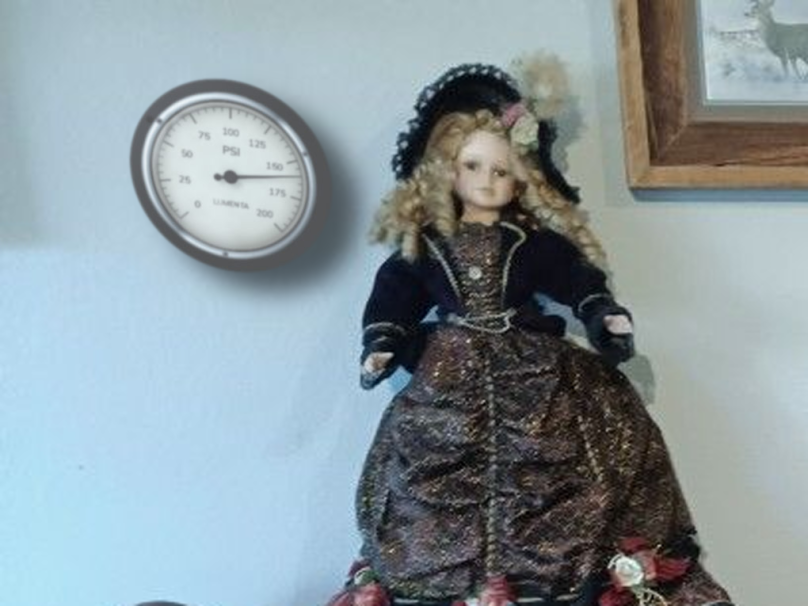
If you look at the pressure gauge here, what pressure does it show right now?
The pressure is 160 psi
